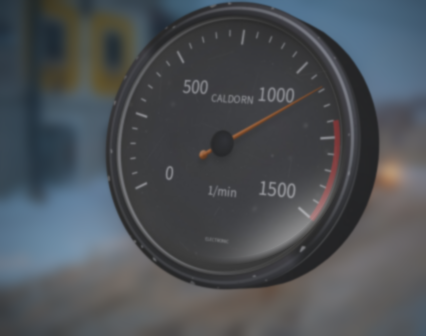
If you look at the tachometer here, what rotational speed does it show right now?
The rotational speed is 1100 rpm
